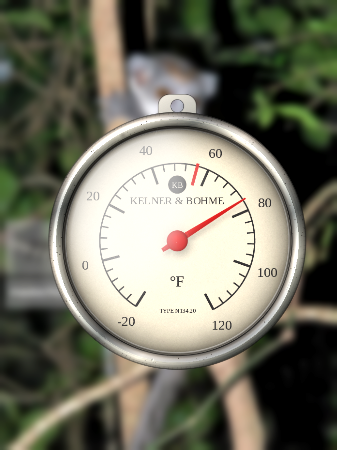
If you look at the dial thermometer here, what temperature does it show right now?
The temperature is 76 °F
